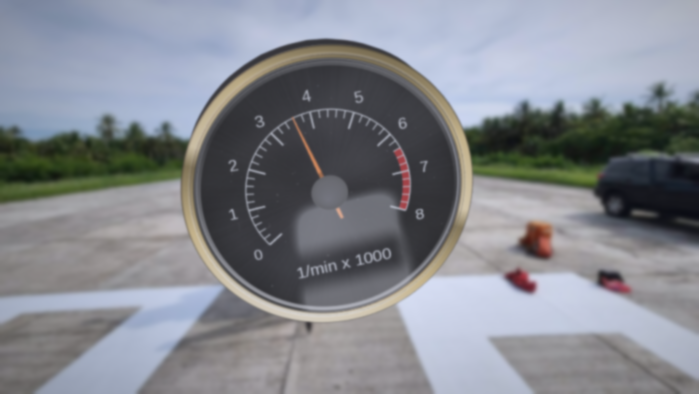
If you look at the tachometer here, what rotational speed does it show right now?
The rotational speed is 3600 rpm
